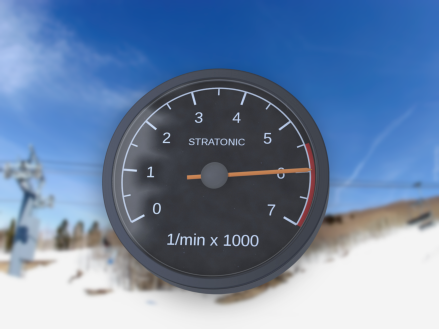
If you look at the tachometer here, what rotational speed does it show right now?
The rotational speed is 6000 rpm
